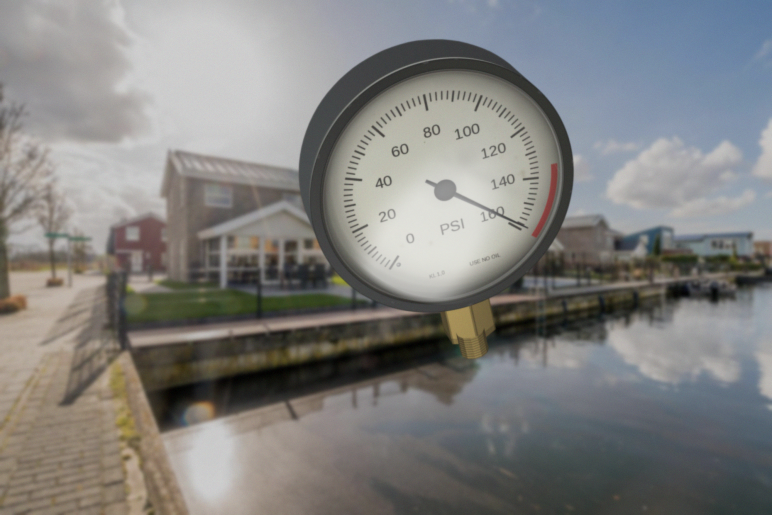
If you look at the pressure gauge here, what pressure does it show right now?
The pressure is 158 psi
